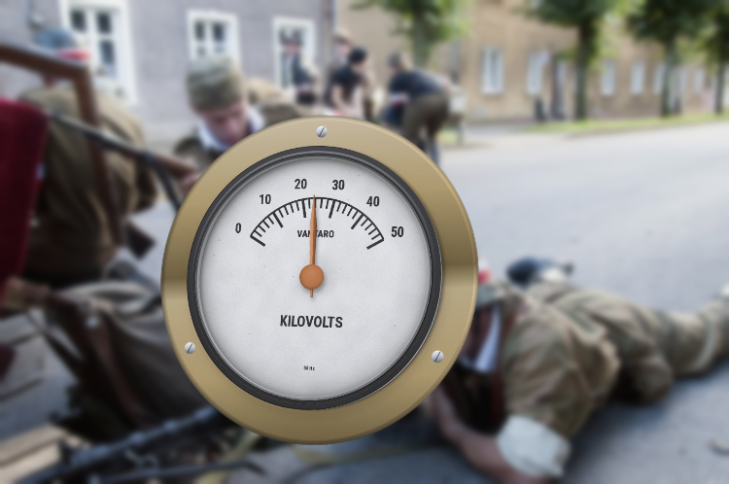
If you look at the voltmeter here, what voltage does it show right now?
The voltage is 24 kV
